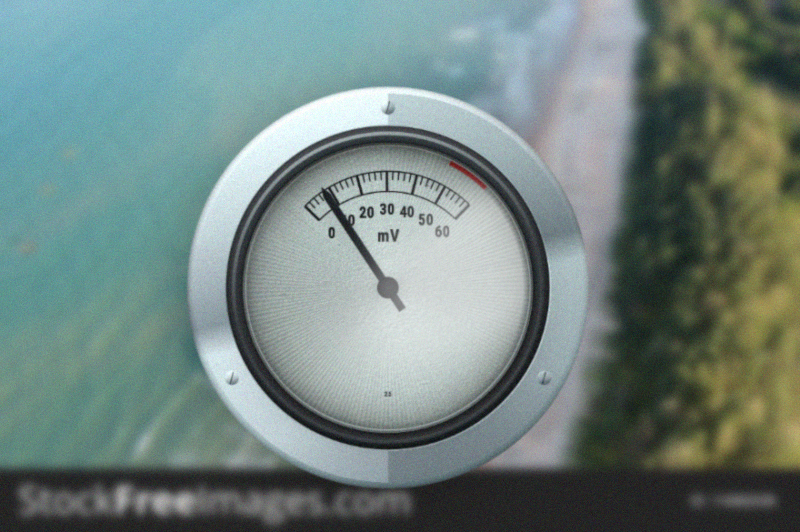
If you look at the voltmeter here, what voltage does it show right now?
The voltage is 8 mV
